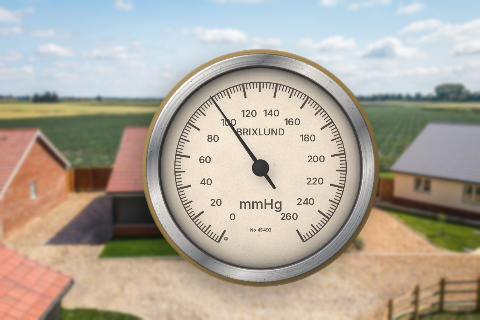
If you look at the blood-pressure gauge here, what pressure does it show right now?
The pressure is 100 mmHg
